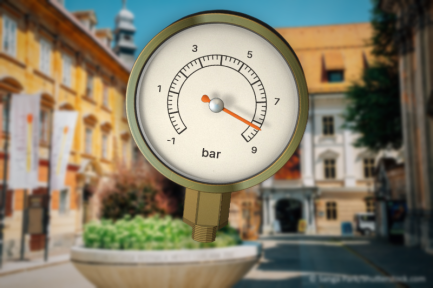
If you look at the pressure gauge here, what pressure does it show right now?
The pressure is 8.2 bar
